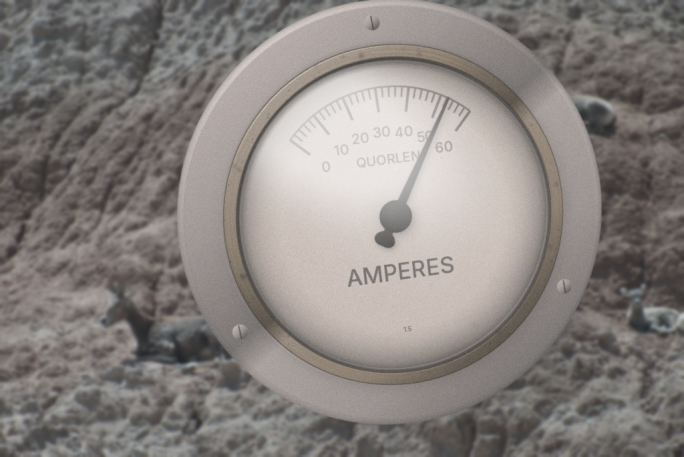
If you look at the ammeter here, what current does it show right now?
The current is 52 A
